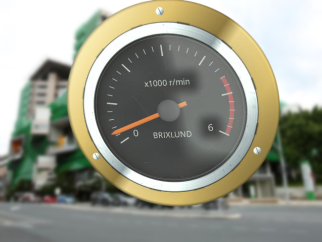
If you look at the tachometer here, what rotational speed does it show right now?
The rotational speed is 300 rpm
